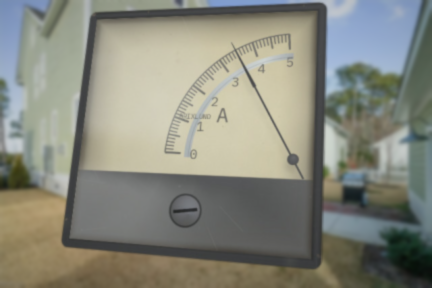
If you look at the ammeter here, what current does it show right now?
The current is 3.5 A
